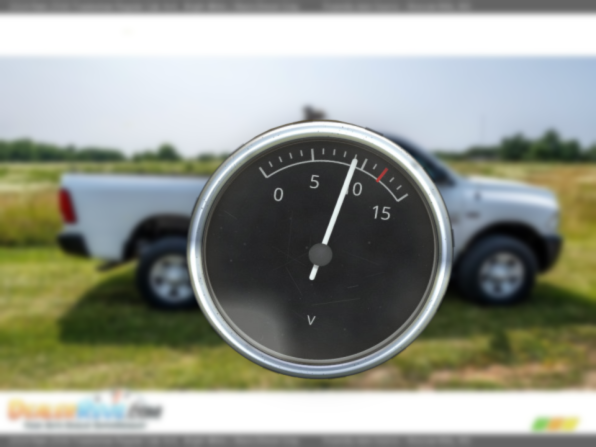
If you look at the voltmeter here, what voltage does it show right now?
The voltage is 9 V
